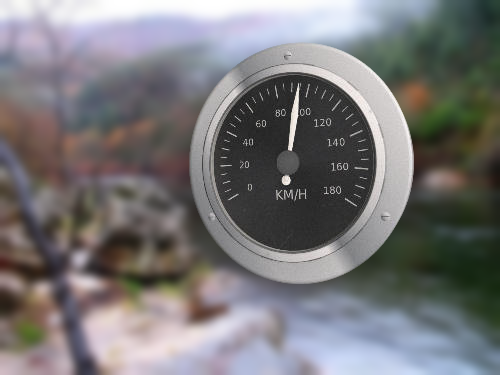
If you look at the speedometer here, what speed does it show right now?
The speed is 95 km/h
